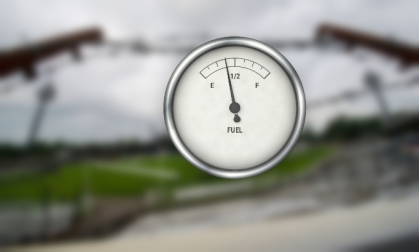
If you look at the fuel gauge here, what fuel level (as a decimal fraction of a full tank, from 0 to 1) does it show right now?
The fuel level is 0.375
